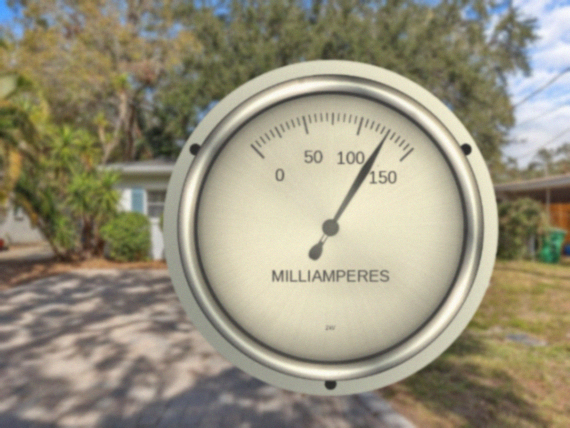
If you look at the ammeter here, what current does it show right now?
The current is 125 mA
